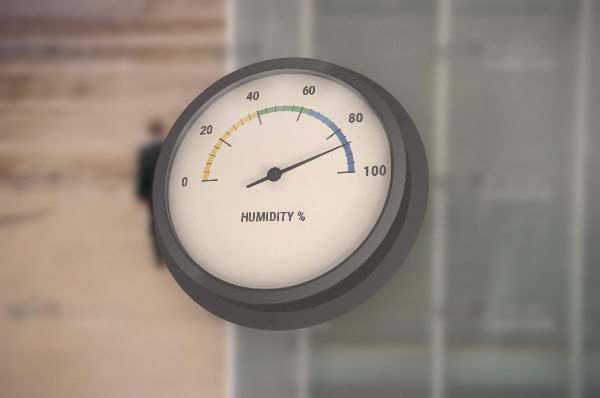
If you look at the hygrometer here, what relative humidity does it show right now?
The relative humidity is 88 %
